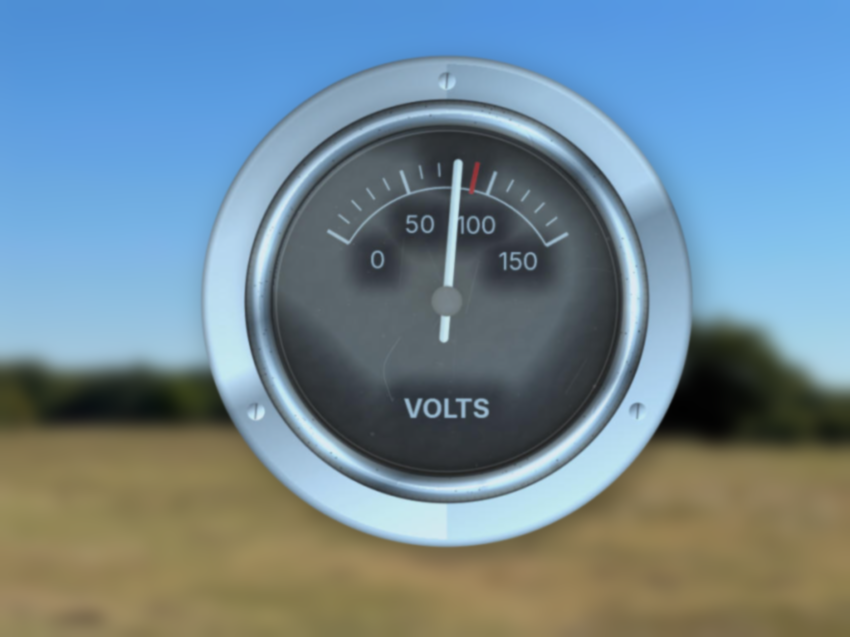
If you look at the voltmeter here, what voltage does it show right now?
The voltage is 80 V
